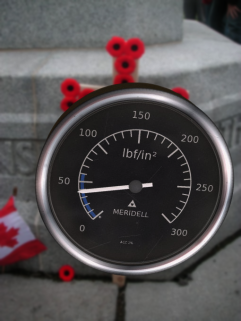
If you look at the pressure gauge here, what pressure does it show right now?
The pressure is 40 psi
